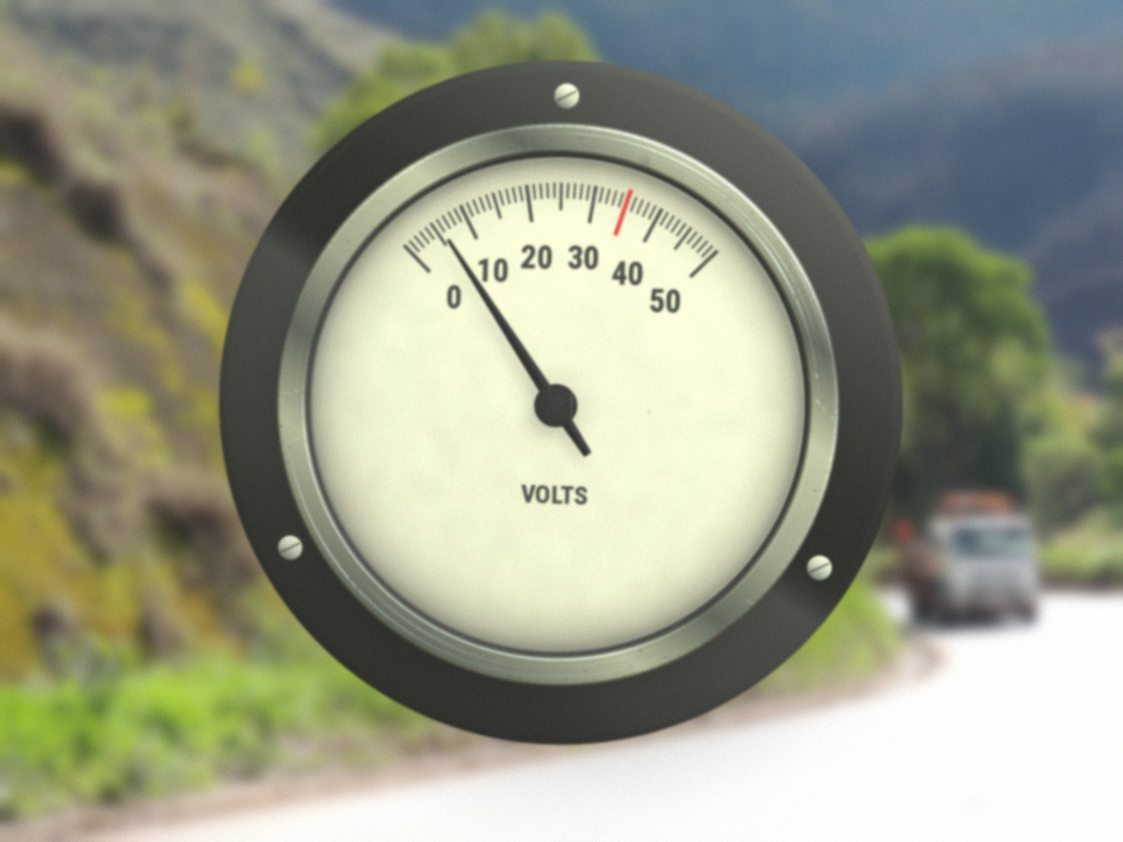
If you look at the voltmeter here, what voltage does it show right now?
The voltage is 6 V
